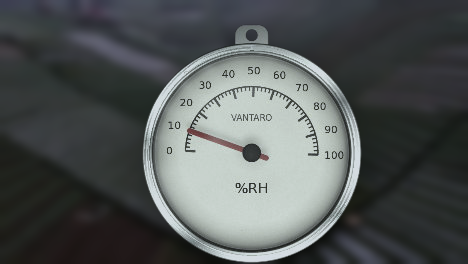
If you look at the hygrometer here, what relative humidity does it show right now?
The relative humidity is 10 %
